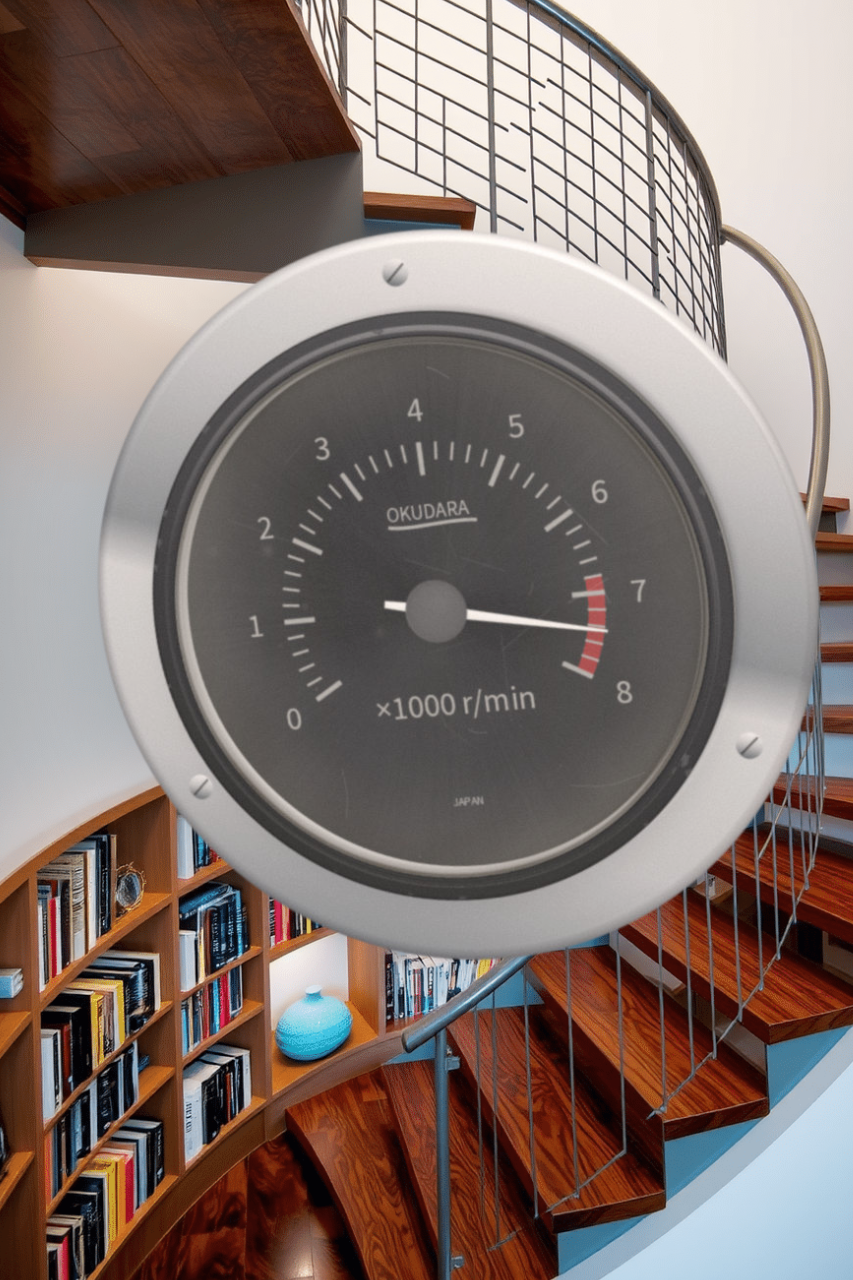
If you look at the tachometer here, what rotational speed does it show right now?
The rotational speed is 7400 rpm
